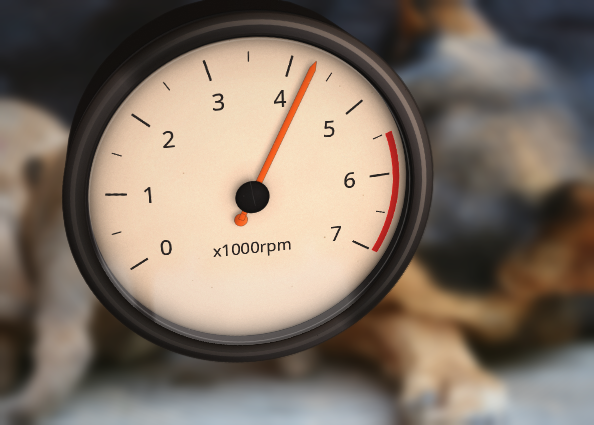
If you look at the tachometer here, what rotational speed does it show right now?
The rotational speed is 4250 rpm
